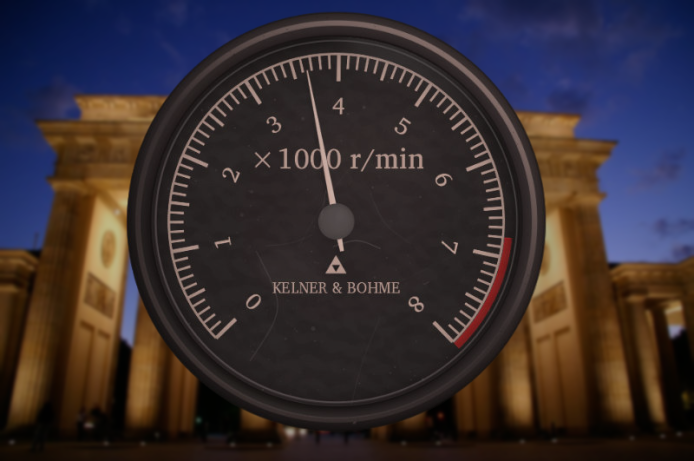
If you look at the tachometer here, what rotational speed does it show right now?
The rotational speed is 3650 rpm
